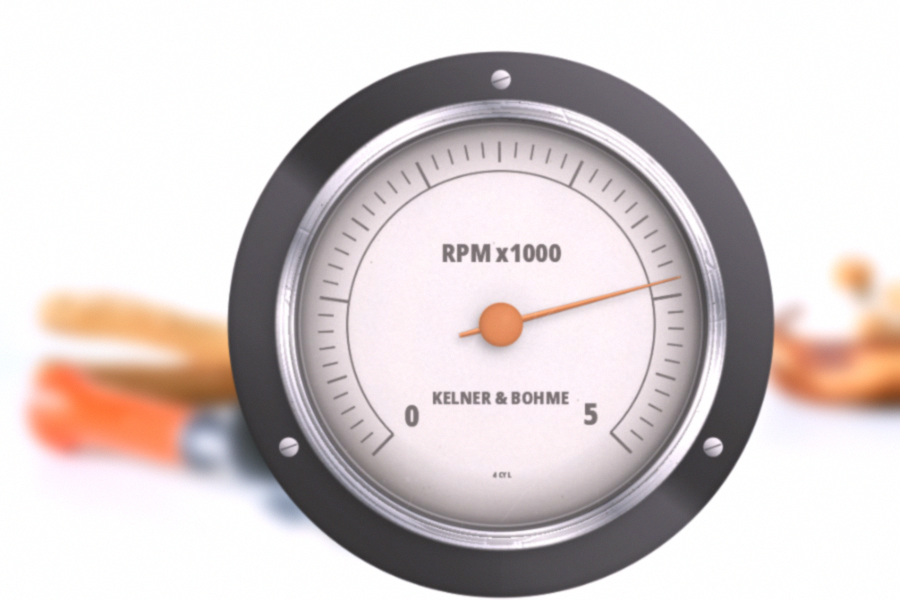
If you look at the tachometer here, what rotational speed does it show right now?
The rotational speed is 3900 rpm
